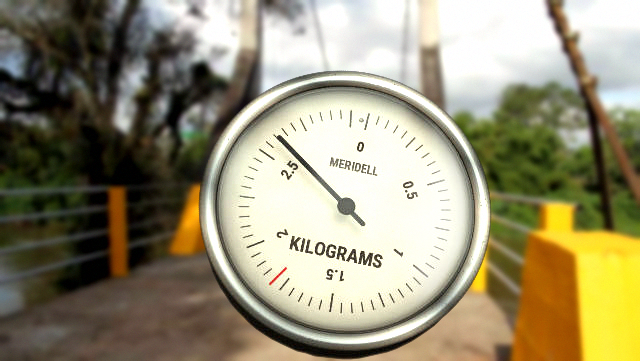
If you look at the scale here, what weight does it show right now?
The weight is 2.6 kg
